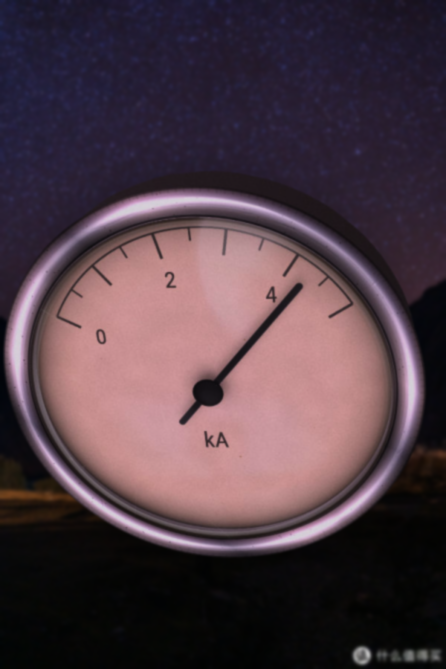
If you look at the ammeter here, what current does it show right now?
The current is 4.25 kA
